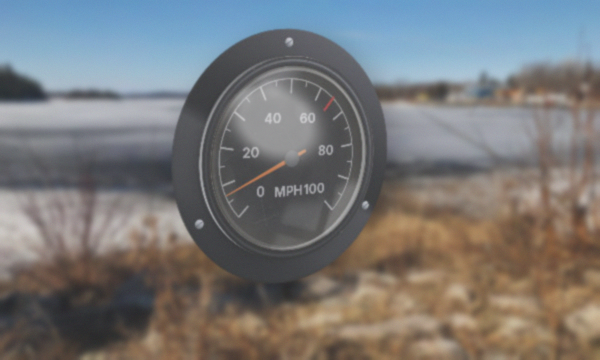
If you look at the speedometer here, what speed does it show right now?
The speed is 7.5 mph
